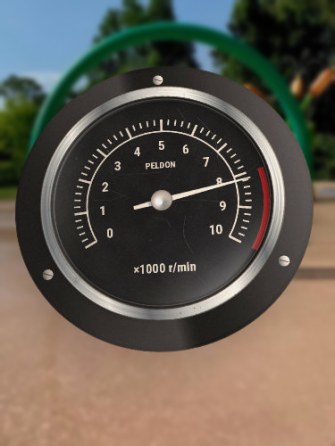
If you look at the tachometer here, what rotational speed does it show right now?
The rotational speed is 8200 rpm
